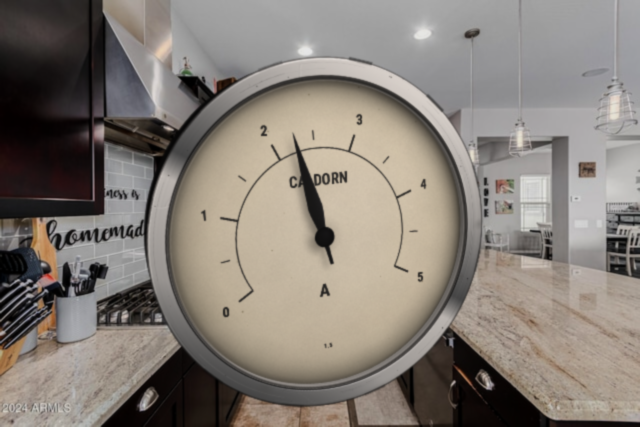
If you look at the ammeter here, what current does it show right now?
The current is 2.25 A
